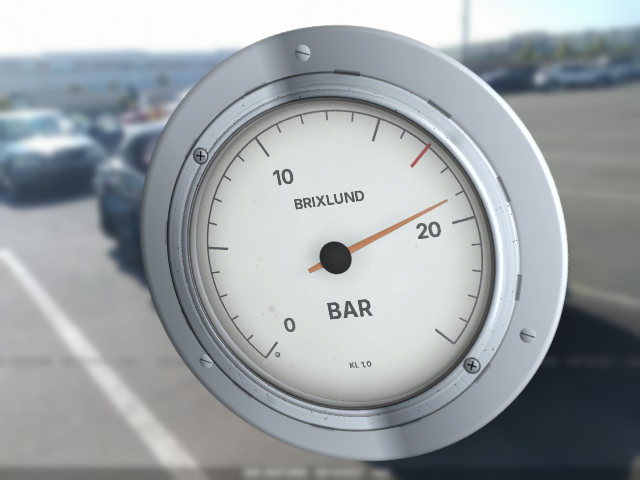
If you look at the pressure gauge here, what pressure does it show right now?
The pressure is 19 bar
